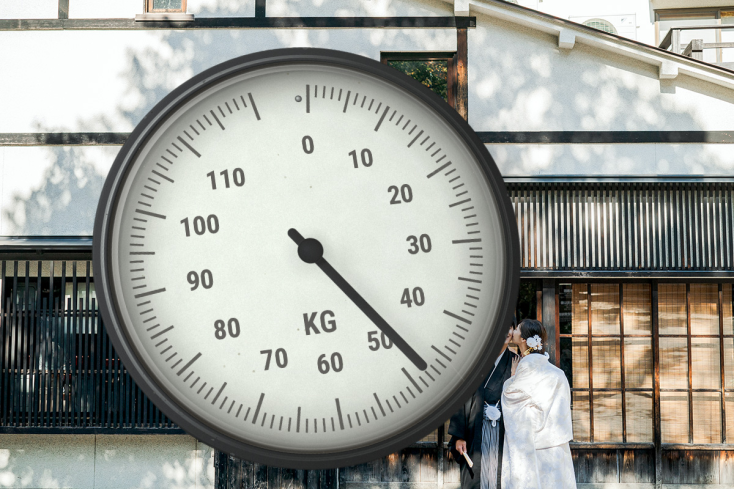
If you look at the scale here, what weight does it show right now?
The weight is 48 kg
